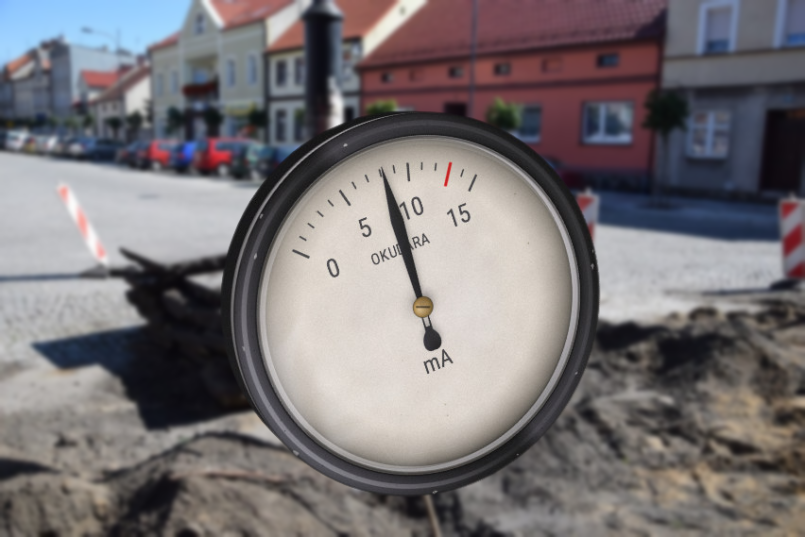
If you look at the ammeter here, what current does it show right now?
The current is 8 mA
